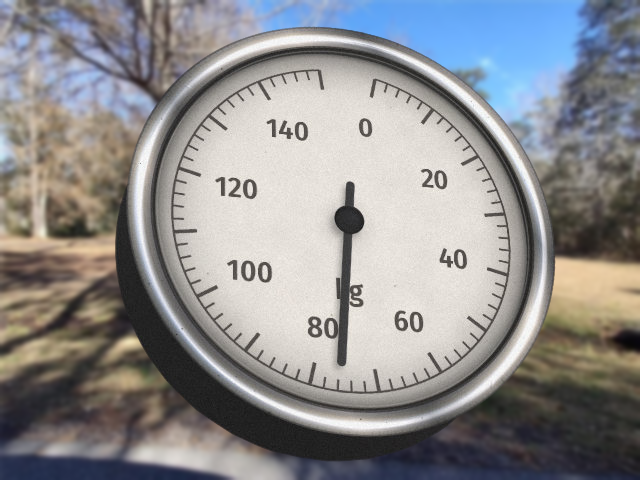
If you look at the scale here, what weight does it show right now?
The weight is 76 kg
